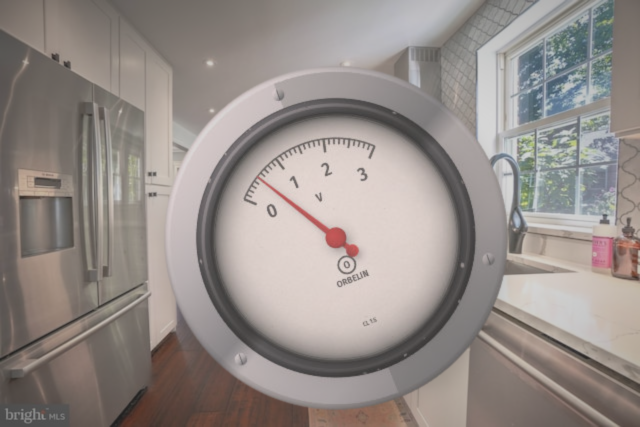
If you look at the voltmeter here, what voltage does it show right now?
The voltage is 0.5 V
